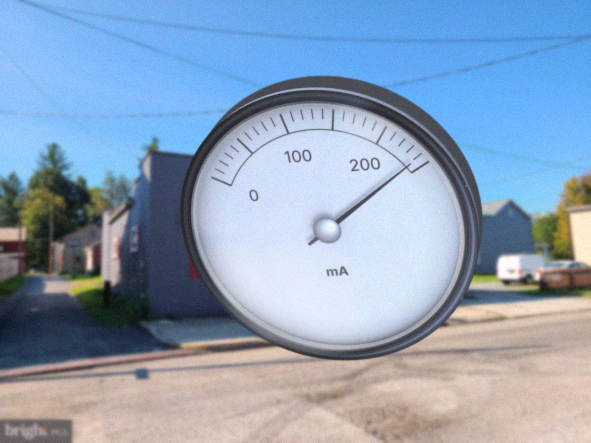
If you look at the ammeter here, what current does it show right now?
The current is 240 mA
